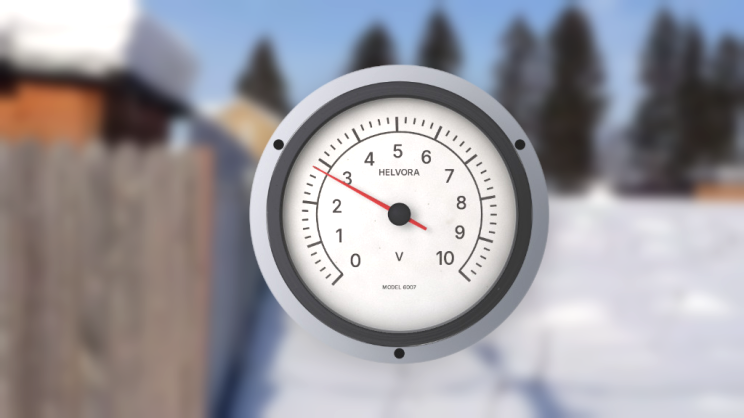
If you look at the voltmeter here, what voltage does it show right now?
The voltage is 2.8 V
